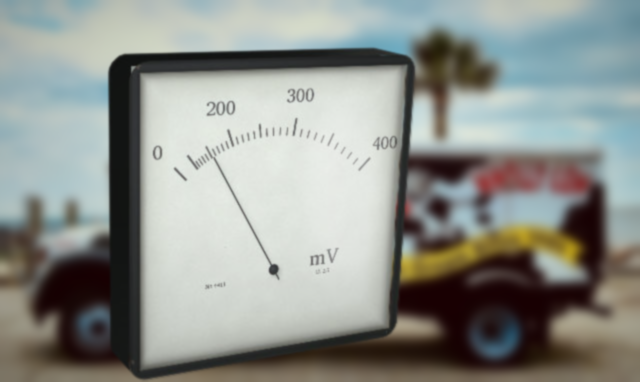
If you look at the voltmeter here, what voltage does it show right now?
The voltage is 150 mV
